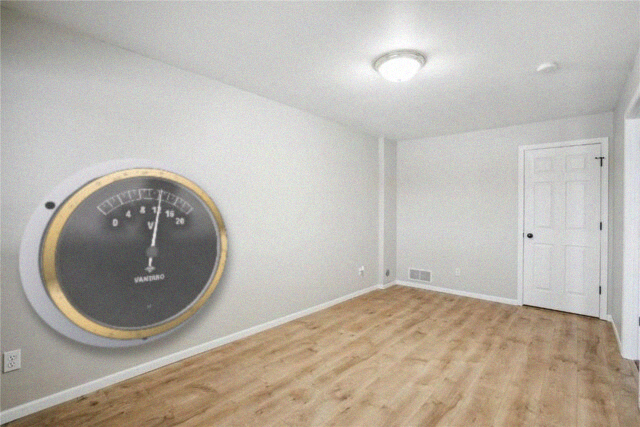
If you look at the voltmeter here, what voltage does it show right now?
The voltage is 12 V
